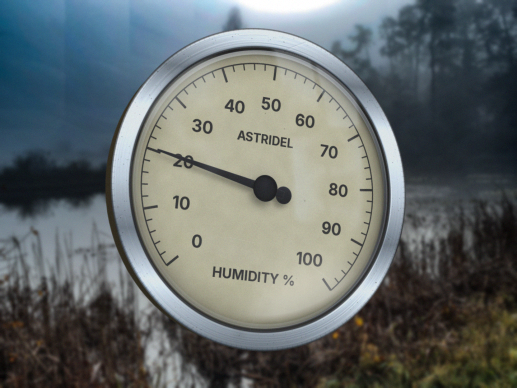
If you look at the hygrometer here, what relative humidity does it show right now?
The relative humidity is 20 %
